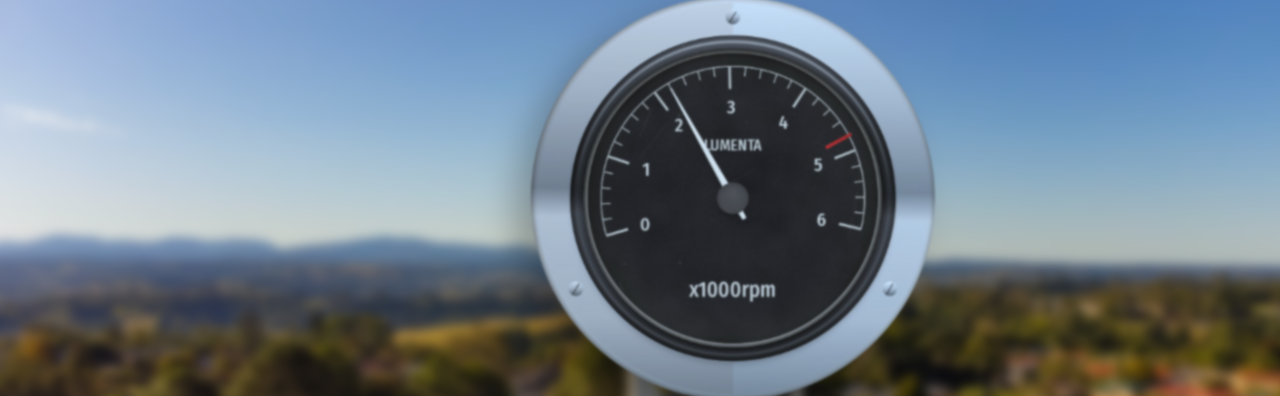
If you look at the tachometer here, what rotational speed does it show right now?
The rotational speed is 2200 rpm
